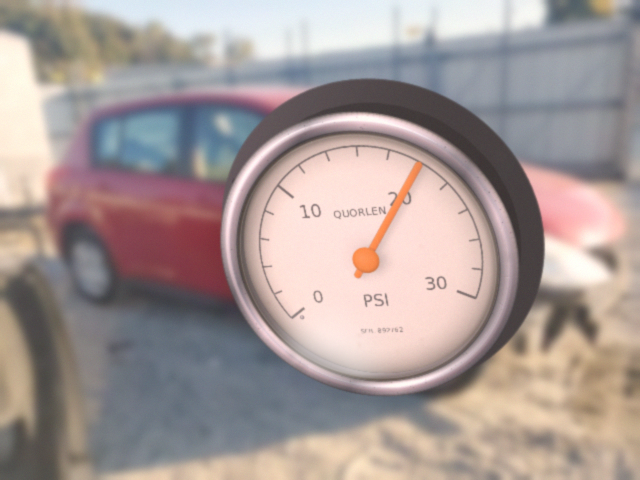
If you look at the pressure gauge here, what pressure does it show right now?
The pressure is 20 psi
